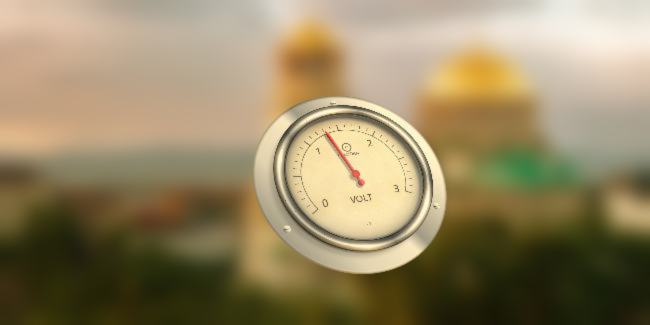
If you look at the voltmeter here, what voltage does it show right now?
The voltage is 1.3 V
